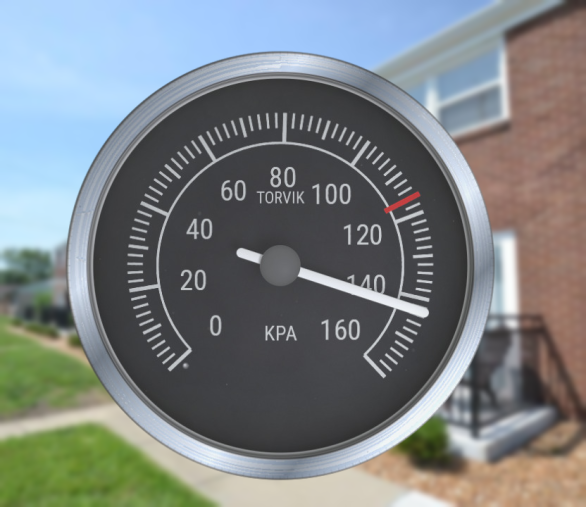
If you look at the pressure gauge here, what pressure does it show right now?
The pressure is 143 kPa
